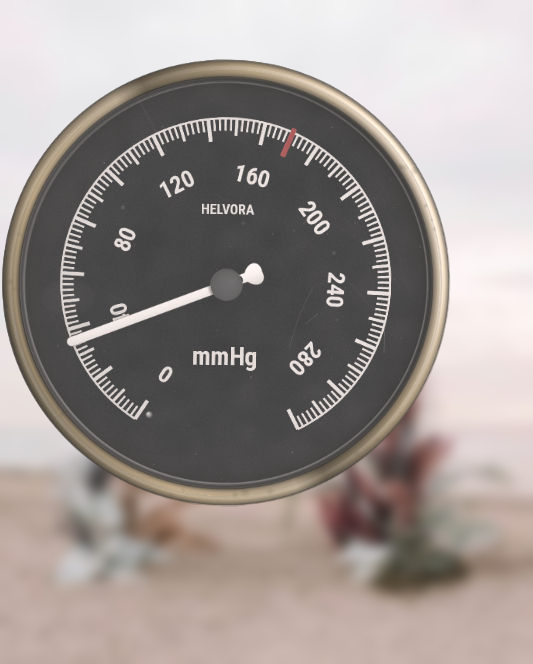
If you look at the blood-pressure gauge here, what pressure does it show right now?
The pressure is 36 mmHg
